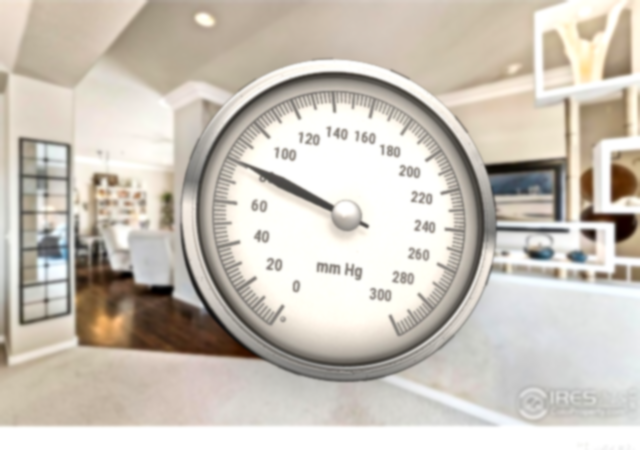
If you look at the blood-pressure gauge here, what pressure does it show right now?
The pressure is 80 mmHg
